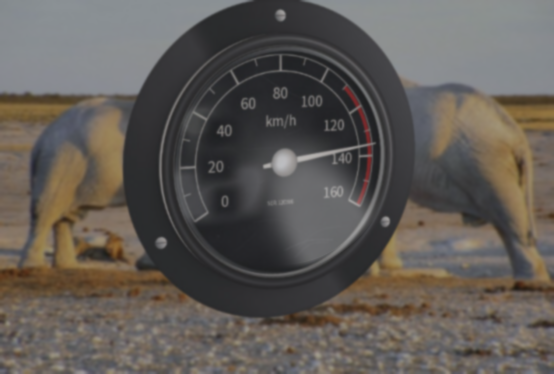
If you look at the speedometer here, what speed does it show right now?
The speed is 135 km/h
